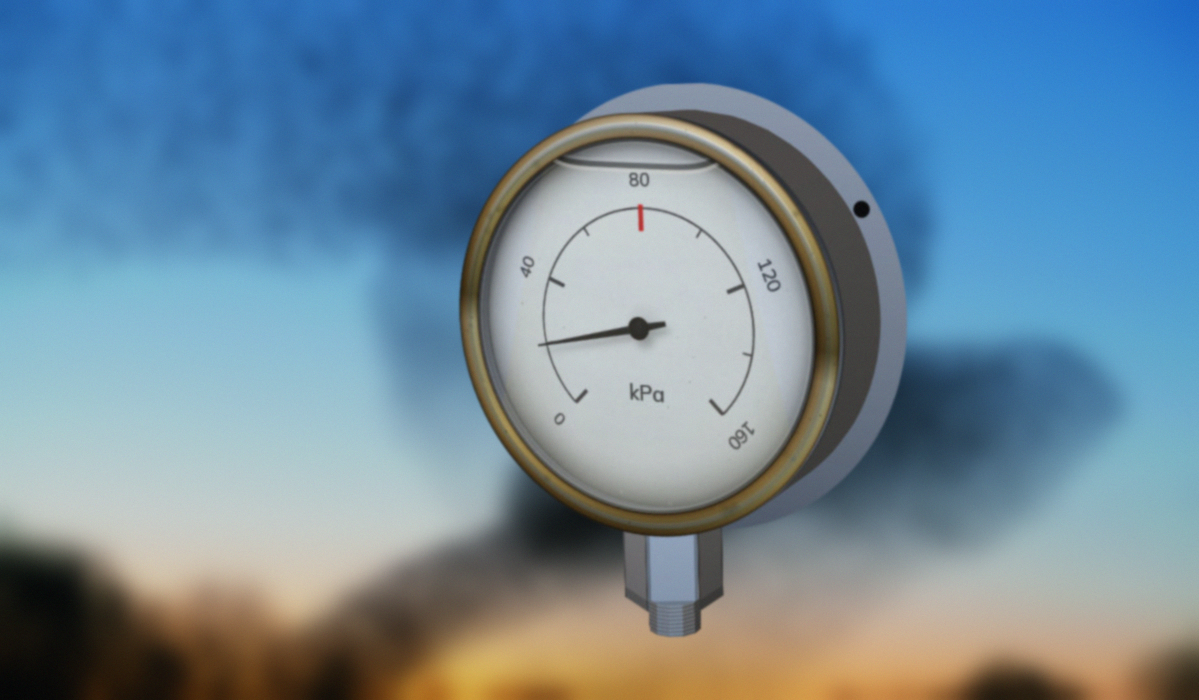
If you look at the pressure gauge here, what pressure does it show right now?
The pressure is 20 kPa
